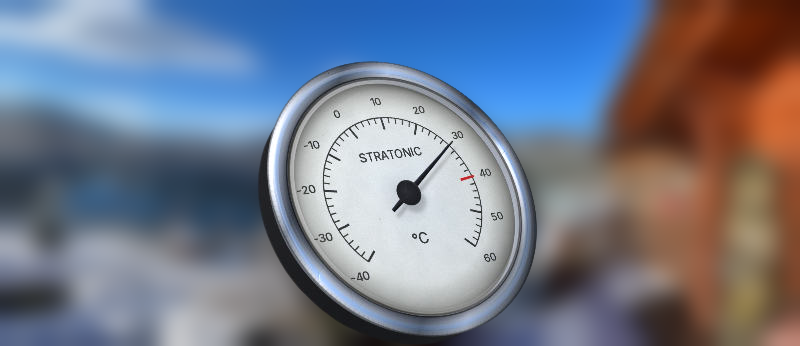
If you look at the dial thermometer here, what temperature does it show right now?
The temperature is 30 °C
